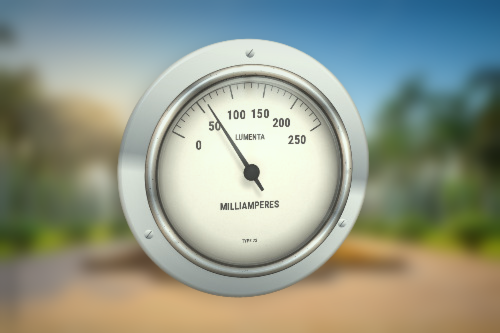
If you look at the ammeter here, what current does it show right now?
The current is 60 mA
